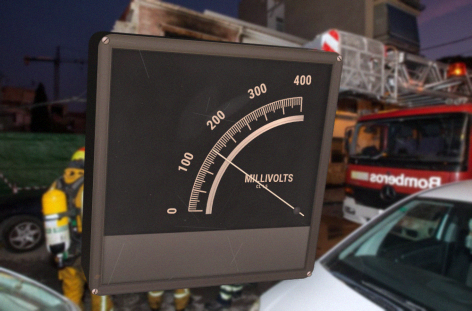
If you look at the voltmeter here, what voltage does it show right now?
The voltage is 150 mV
